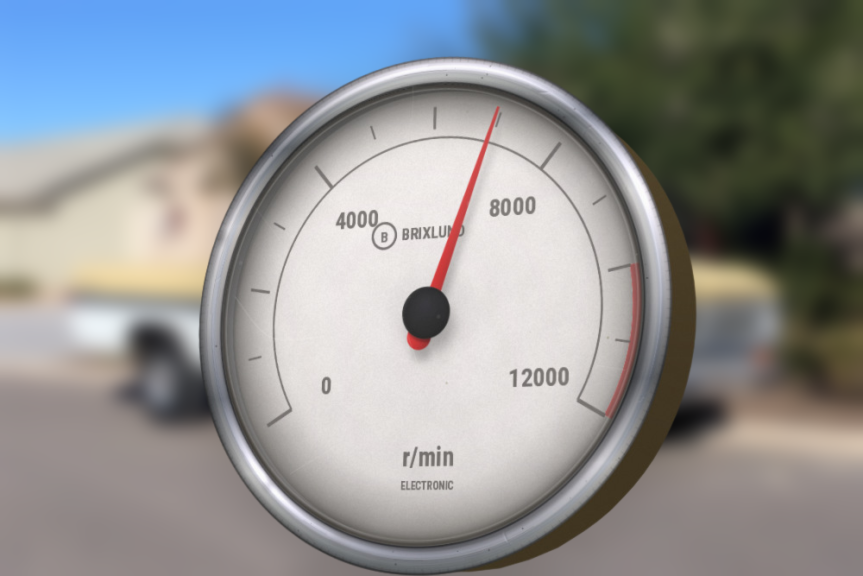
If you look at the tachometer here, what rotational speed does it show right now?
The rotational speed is 7000 rpm
